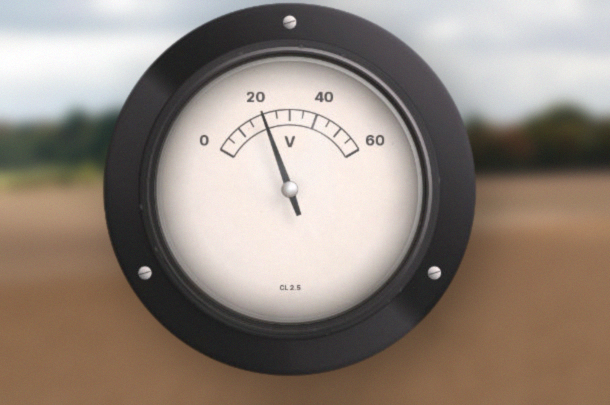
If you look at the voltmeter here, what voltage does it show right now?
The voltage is 20 V
